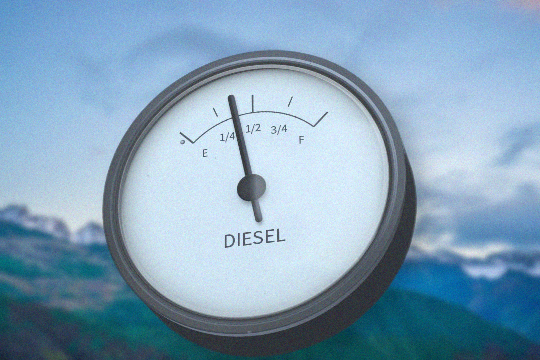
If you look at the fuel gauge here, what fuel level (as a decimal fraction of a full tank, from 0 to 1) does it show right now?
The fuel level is 0.375
